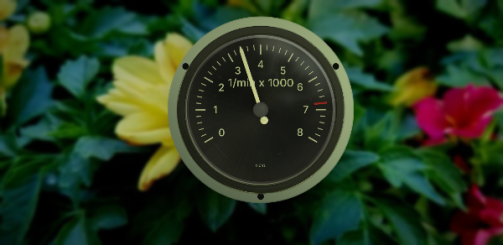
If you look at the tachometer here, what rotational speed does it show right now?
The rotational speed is 3400 rpm
